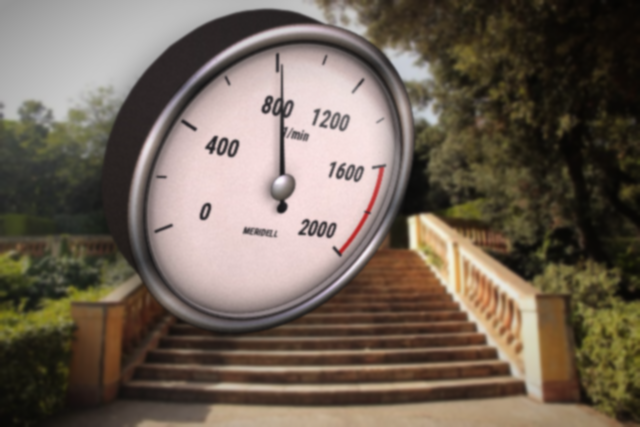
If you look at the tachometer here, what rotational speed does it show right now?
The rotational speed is 800 rpm
